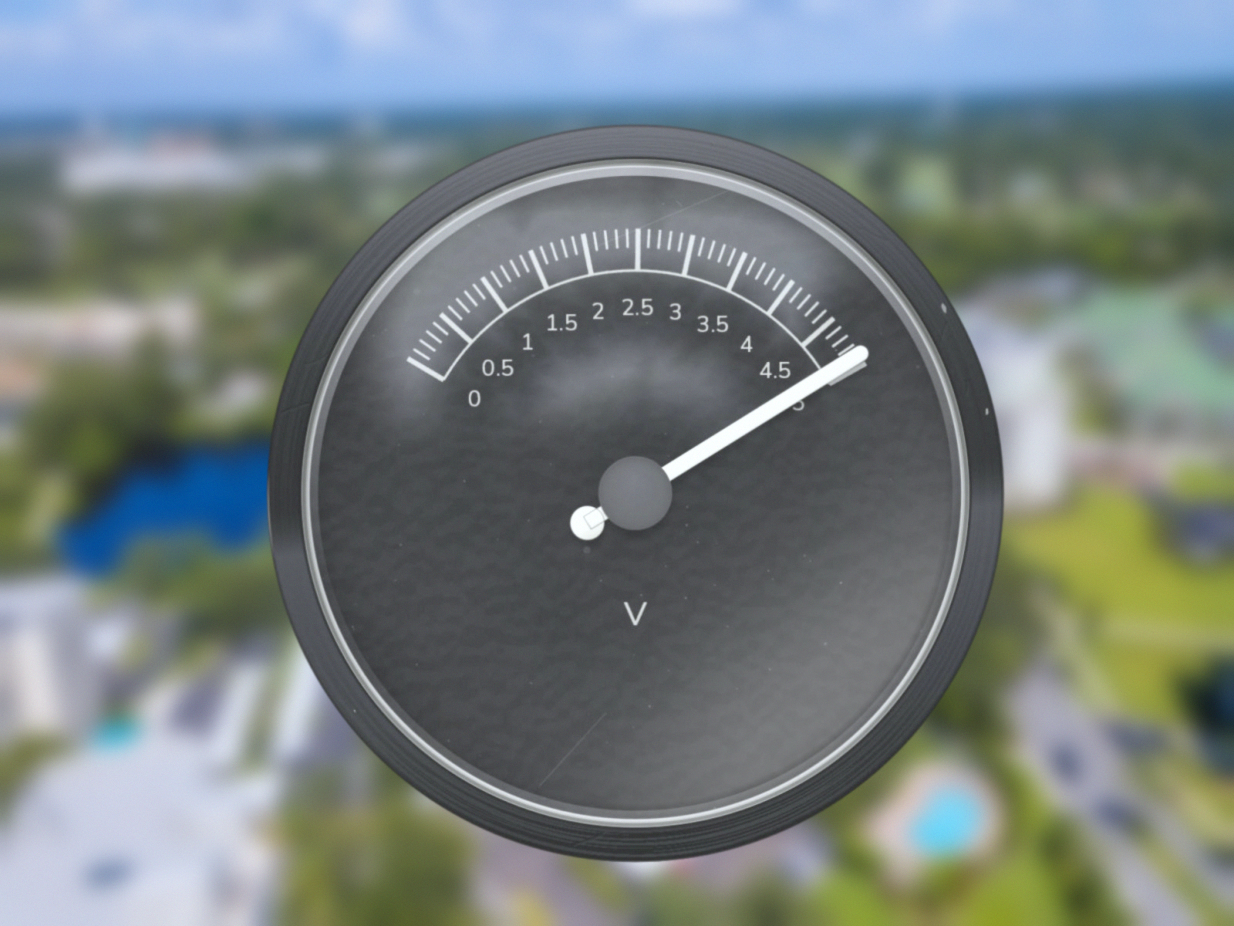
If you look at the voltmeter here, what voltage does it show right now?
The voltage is 4.9 V
